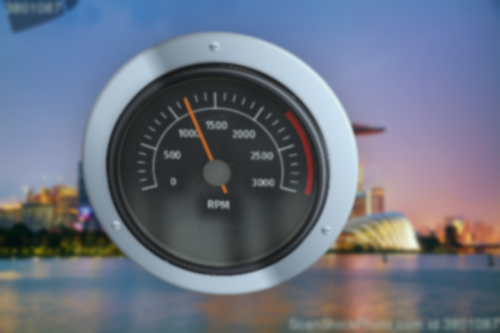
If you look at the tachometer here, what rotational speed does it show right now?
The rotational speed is 1200 rpm
